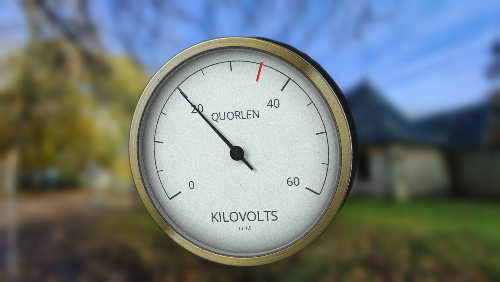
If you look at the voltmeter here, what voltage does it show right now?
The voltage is 20 kV
